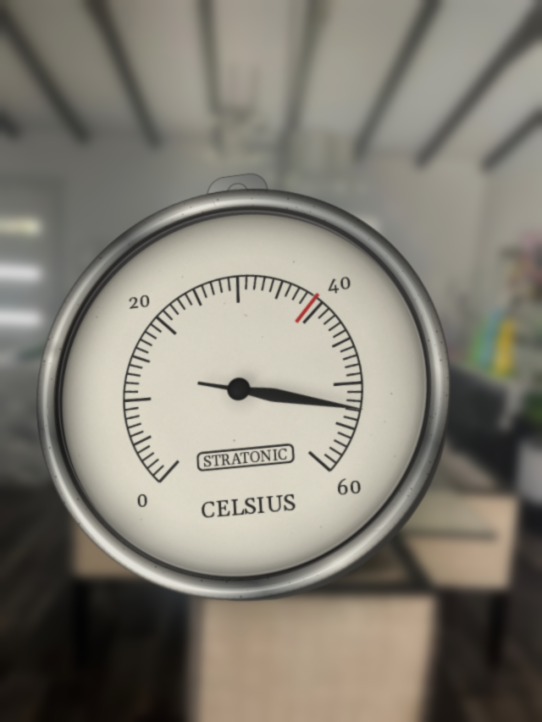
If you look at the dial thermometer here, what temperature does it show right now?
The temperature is 53 °C
